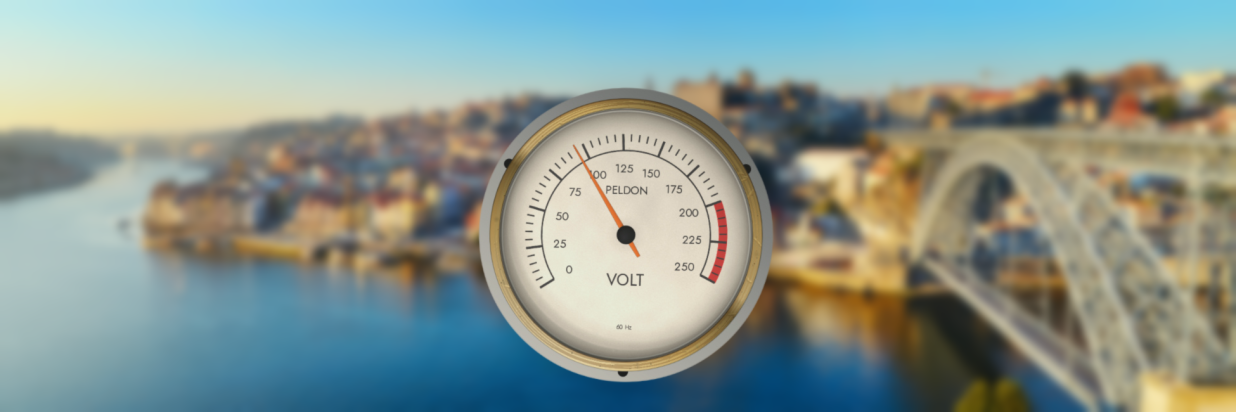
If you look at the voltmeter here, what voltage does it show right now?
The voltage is 95 V
